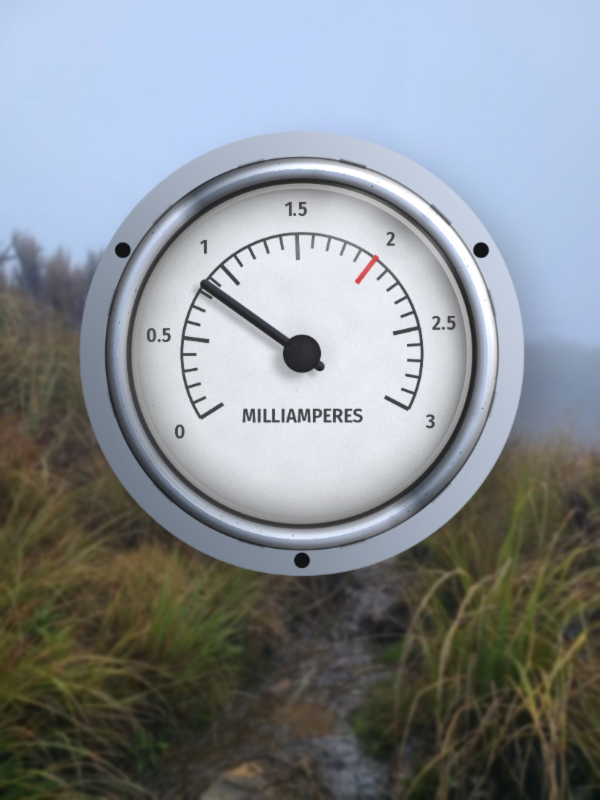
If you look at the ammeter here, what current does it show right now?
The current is 0.85 mA
